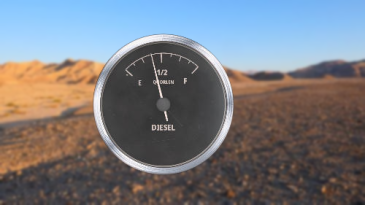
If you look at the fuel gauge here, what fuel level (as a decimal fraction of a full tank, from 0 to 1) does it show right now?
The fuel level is 0.375
